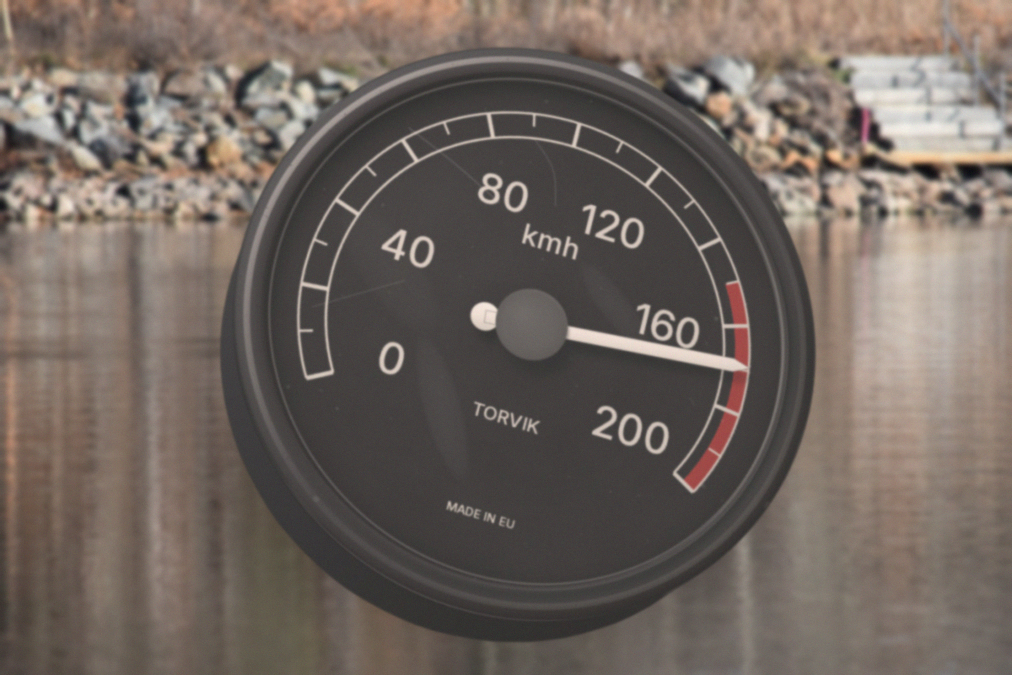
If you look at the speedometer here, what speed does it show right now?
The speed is 170 km/h
